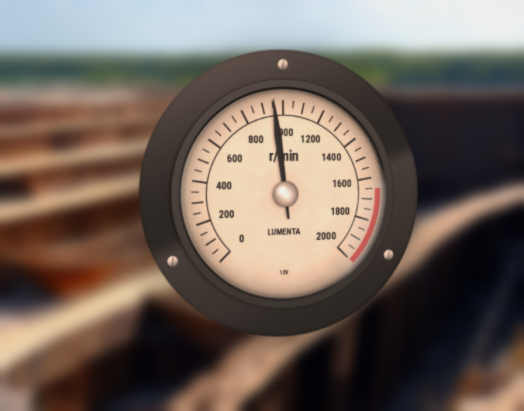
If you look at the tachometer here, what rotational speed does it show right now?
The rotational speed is 950 rpm
